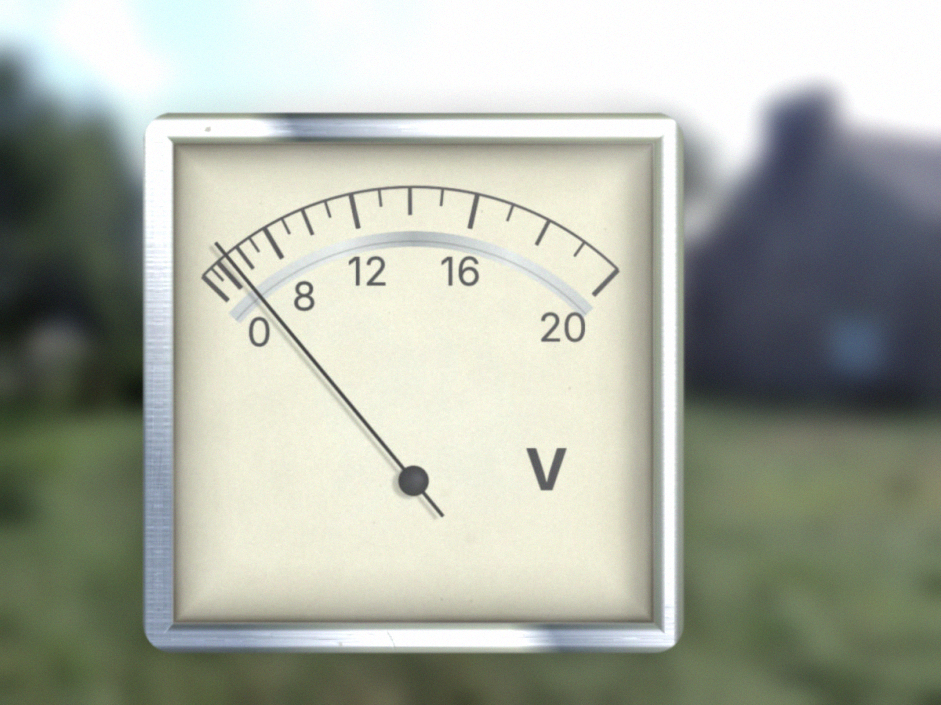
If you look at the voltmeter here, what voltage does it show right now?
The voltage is 5 V
